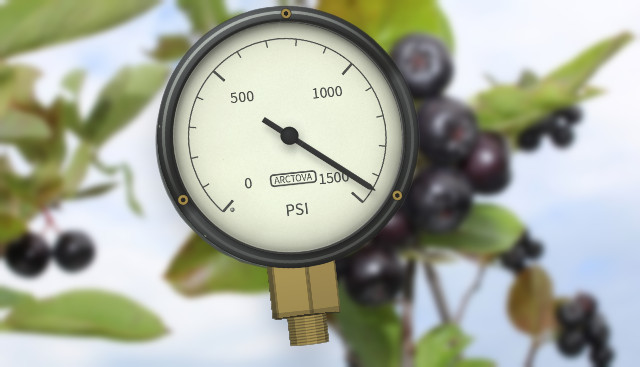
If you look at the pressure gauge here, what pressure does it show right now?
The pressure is 1450 psi
